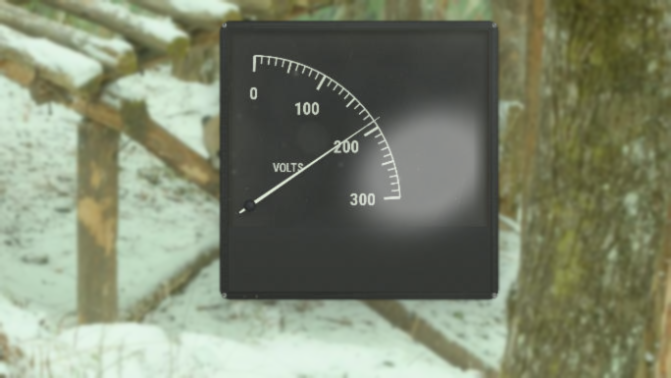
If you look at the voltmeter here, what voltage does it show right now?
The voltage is 190 V
